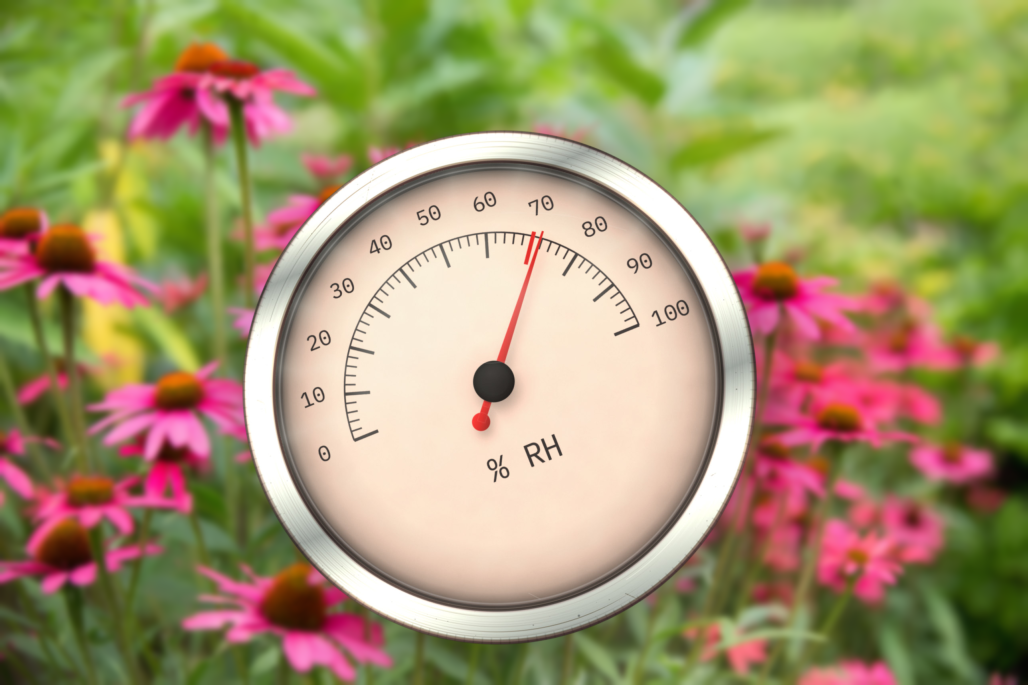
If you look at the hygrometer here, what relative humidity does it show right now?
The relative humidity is 72 %
